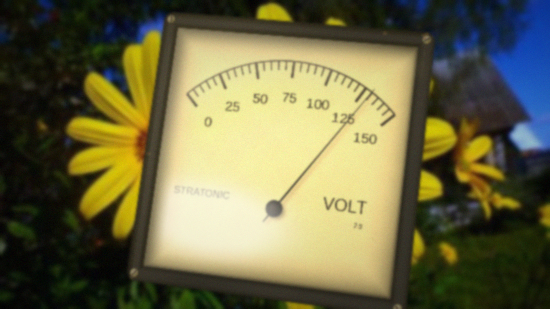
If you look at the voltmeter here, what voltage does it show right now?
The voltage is 130 V
